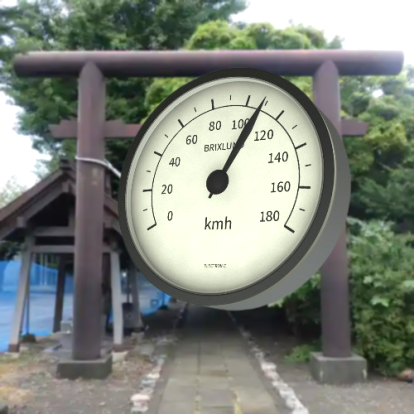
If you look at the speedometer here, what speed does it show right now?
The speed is 110 km/h
